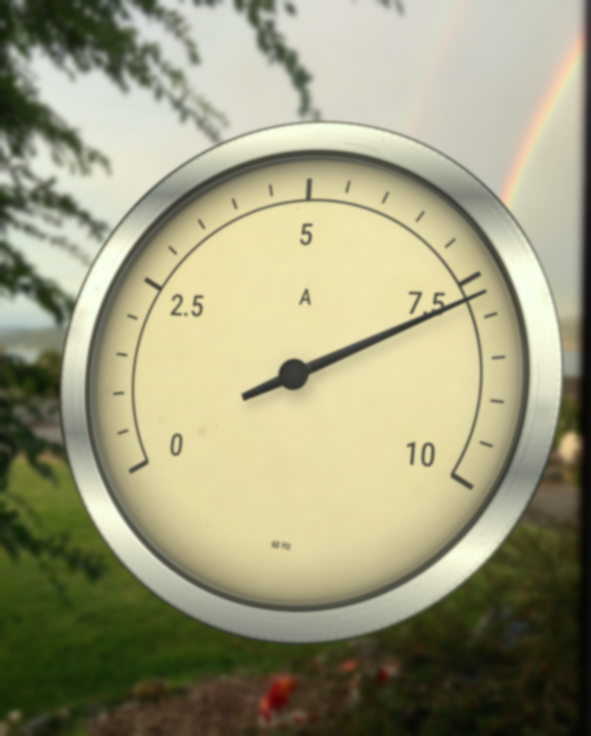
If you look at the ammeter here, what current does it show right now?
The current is 7.75 A
